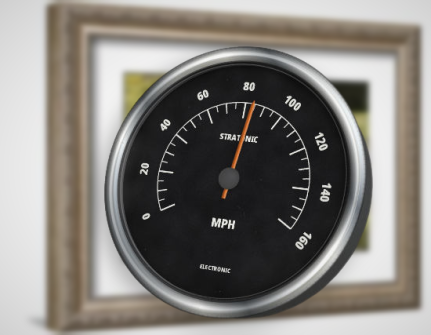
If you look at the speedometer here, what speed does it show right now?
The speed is 85 mph
